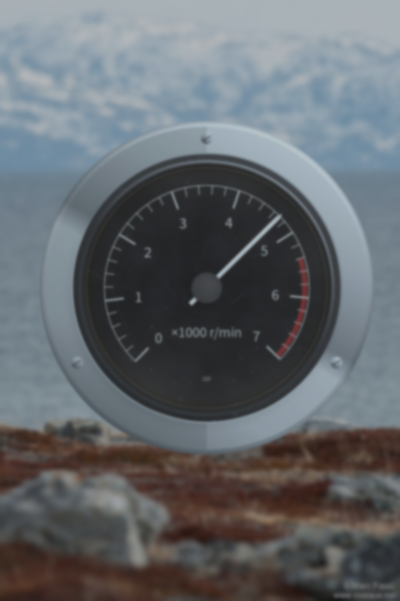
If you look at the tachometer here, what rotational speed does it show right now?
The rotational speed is 4700 rpm
